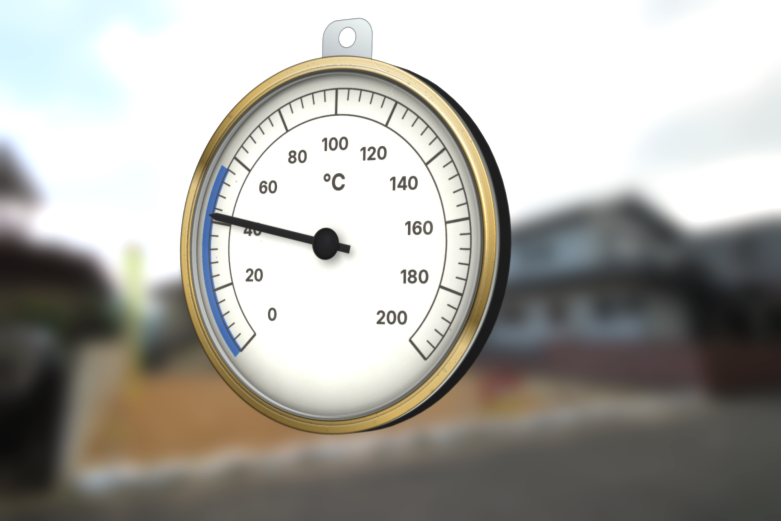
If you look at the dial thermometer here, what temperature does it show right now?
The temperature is 42 °C
